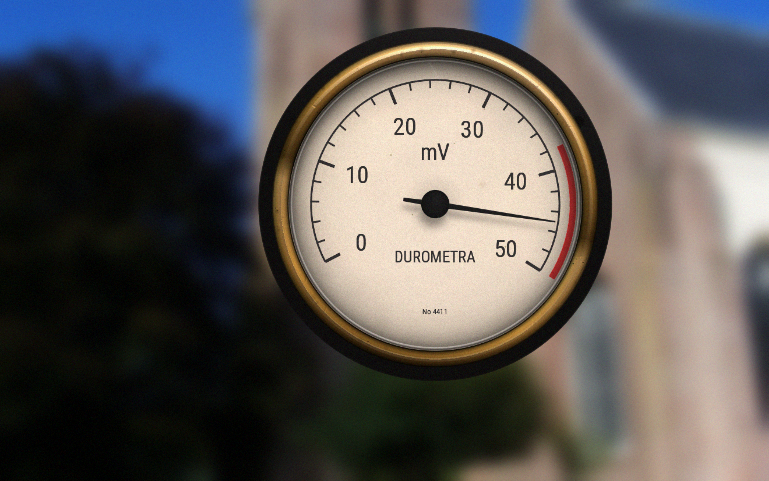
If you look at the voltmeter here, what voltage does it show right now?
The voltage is 45 mV
